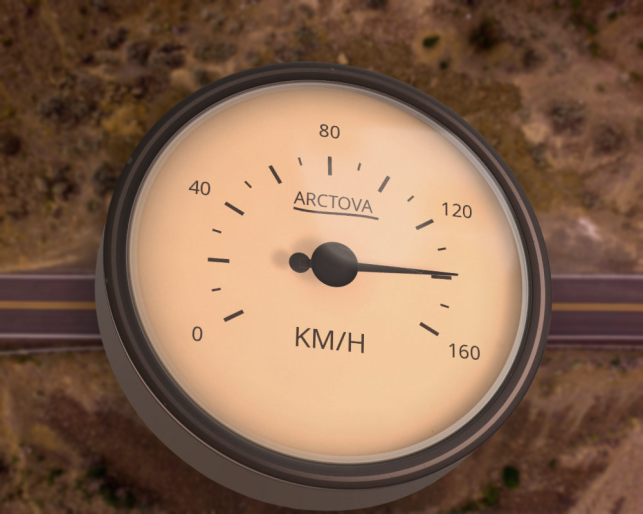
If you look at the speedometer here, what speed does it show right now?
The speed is 140 km/h
